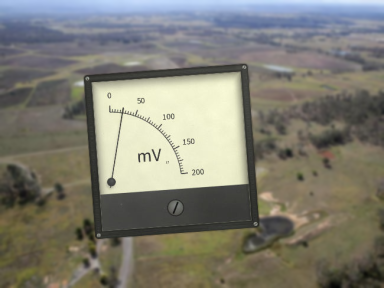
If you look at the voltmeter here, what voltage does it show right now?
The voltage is 25 mV
